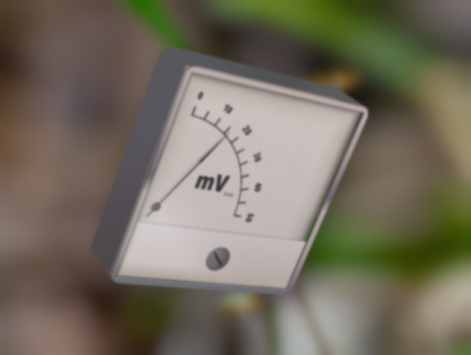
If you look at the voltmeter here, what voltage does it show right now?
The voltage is 15 mV
